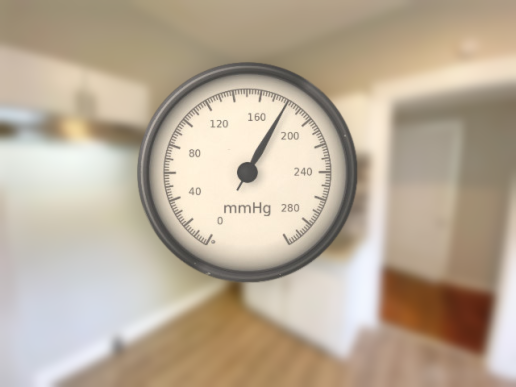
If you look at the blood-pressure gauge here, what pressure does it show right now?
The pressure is 180 mmHg
